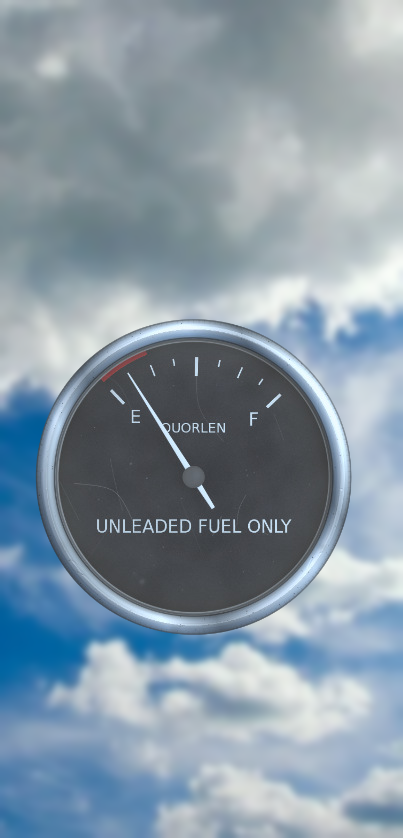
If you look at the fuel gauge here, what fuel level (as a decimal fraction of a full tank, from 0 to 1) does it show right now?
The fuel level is 0.125
